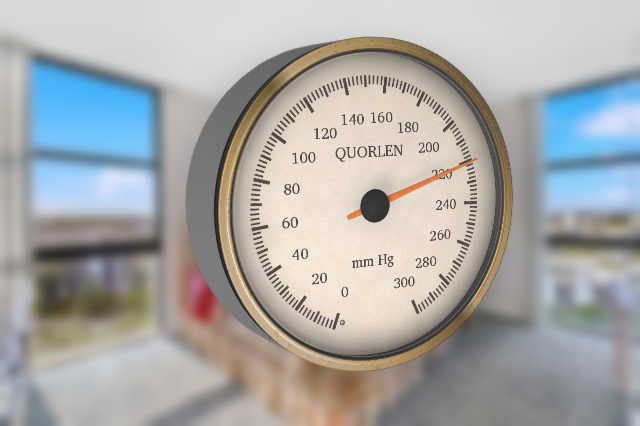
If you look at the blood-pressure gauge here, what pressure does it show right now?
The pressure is 220 mmHg
